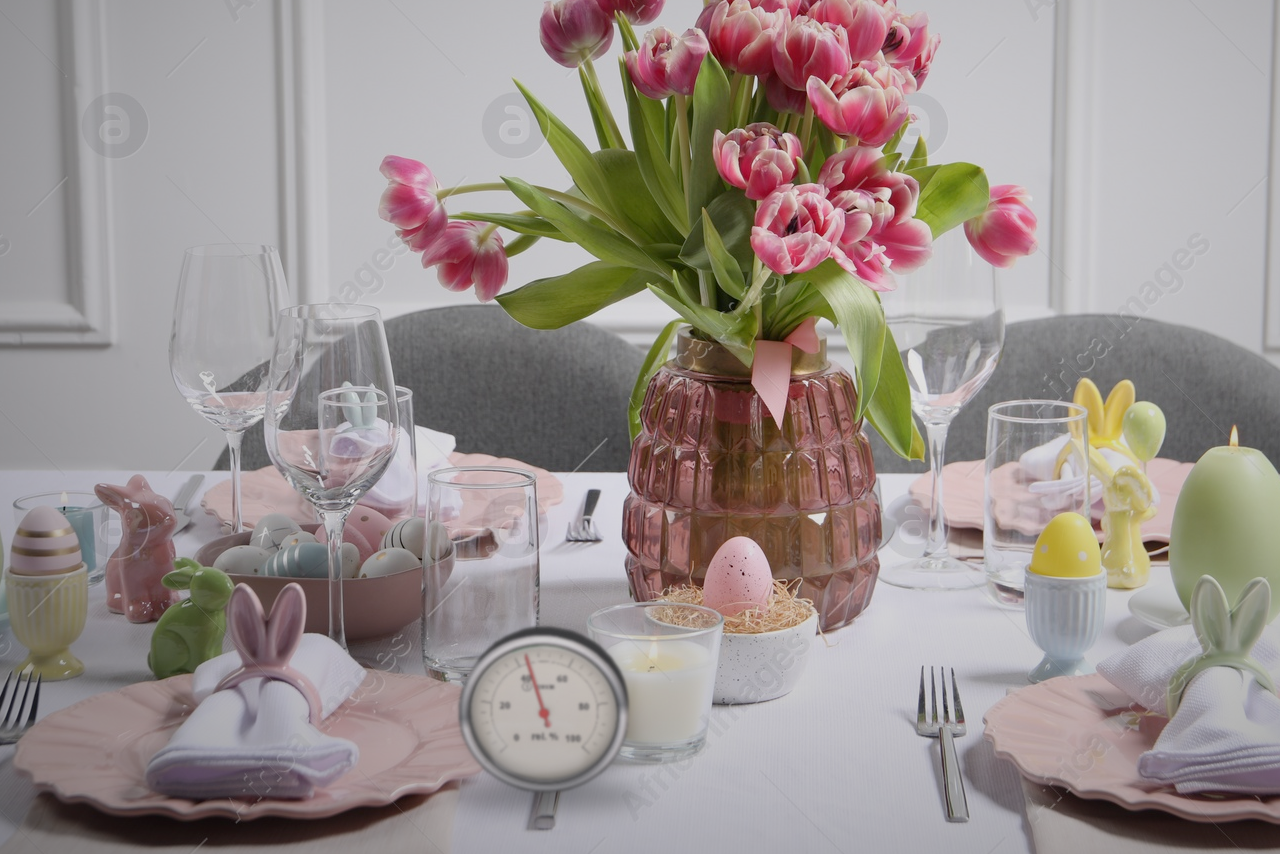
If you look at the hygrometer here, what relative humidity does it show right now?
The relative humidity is 44 %
